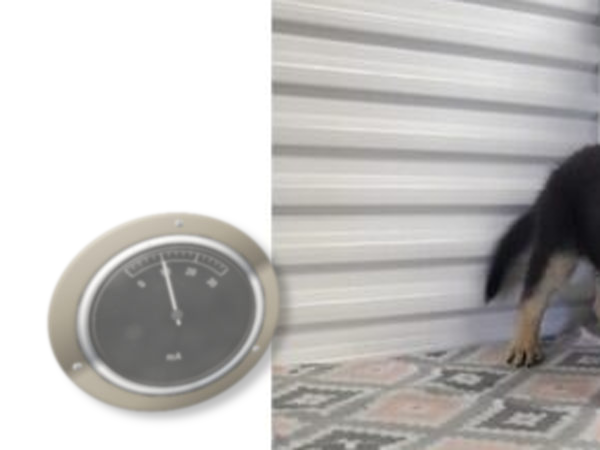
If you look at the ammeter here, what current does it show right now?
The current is 10 mA
